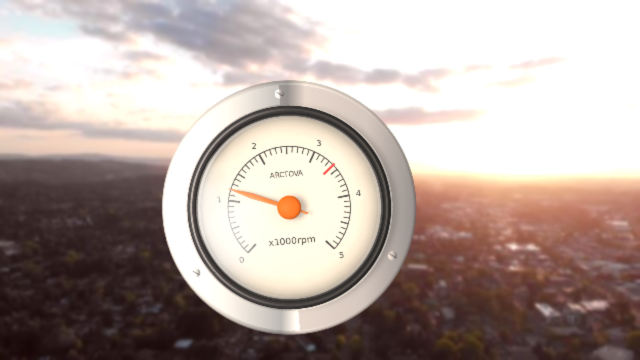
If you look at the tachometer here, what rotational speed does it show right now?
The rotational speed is 1200 rpm
